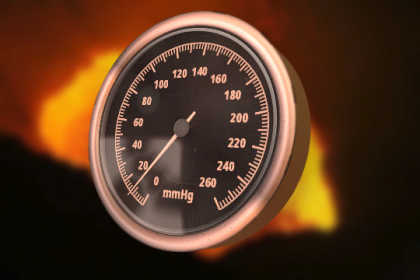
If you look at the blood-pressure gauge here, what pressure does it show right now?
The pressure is 10 mmHg
